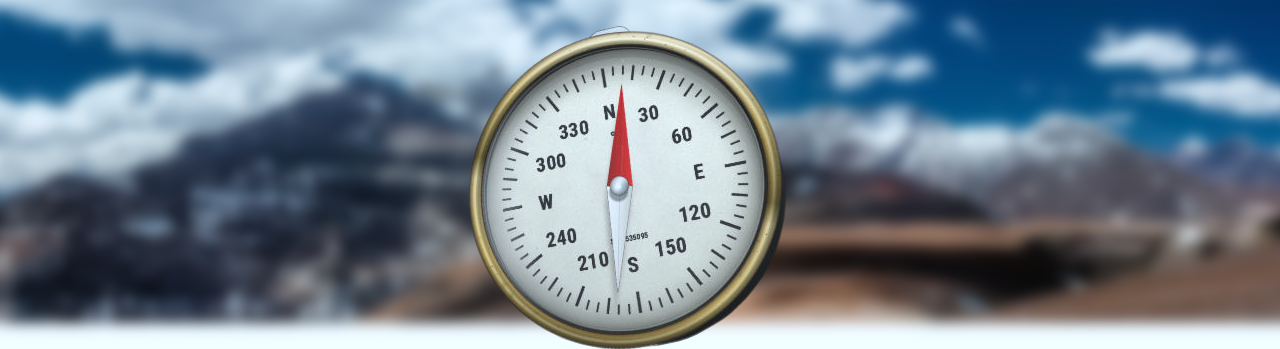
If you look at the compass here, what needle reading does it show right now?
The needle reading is 10 °
